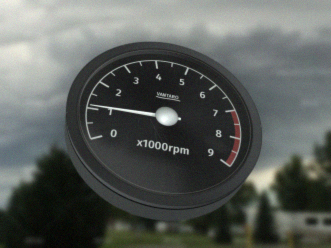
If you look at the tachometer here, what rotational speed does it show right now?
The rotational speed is 1000 rpm
